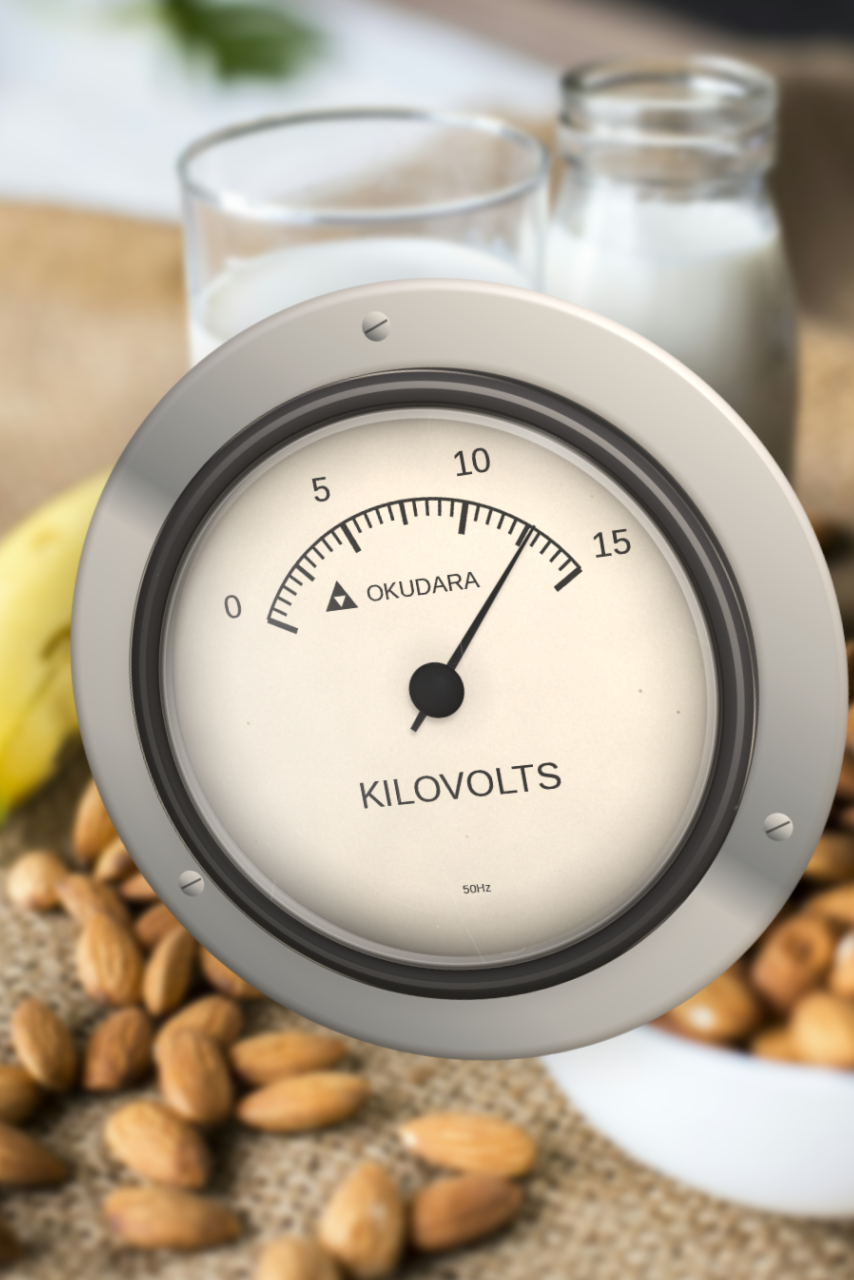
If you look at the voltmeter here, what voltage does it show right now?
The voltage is 12.75 kV
